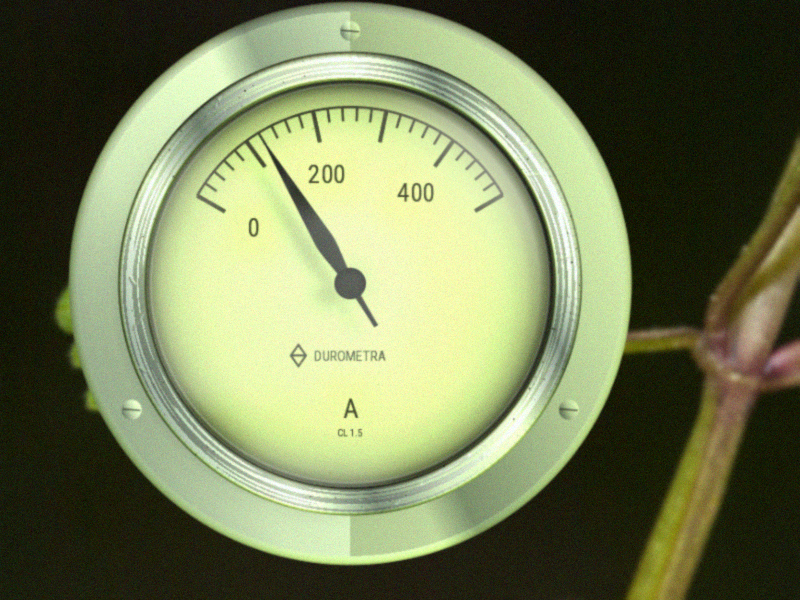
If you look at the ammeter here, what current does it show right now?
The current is 120 A
